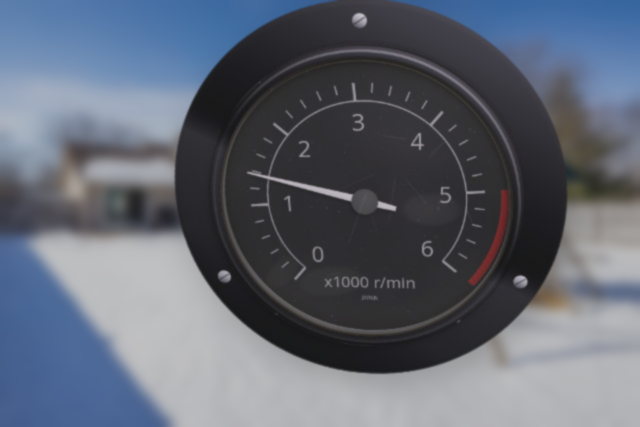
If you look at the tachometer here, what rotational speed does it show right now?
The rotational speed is 1400 rpm
